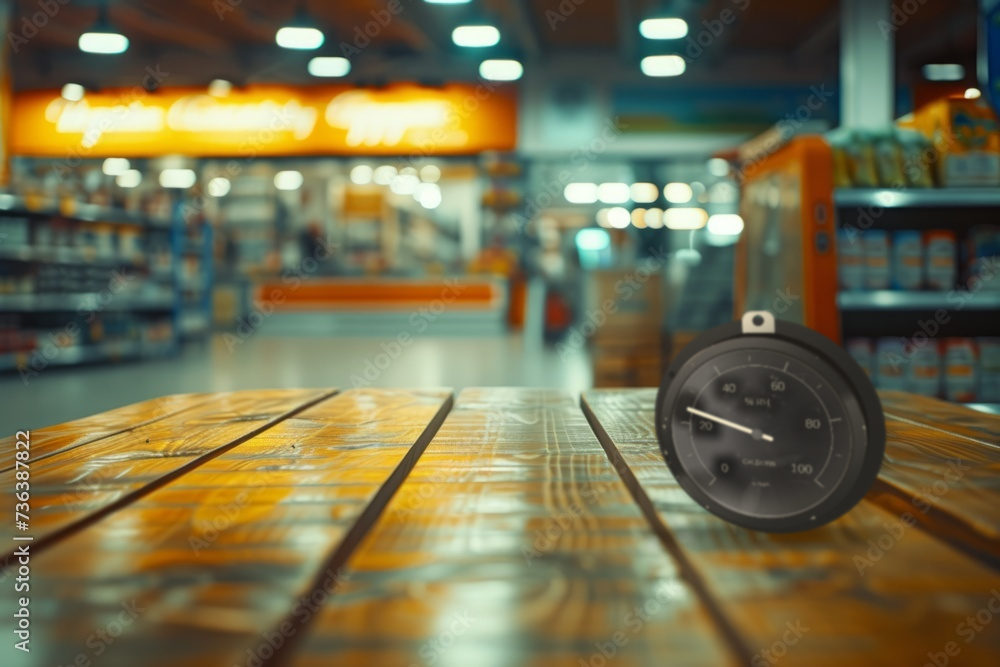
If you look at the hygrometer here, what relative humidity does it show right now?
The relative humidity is 25 %
